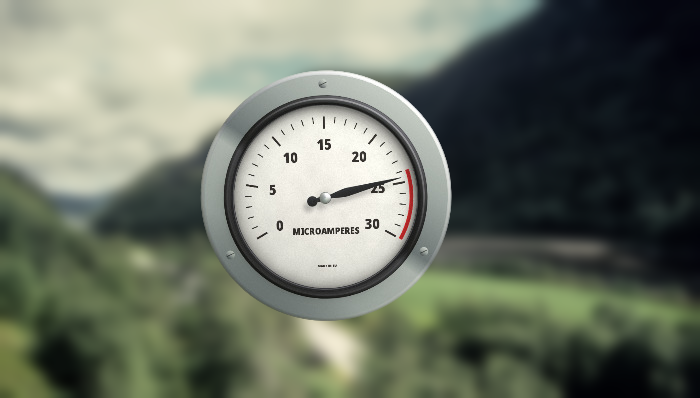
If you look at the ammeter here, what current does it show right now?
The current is 24.5 µA
